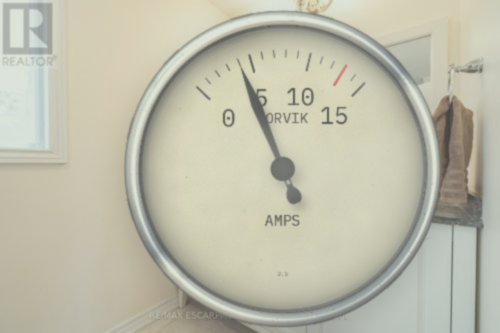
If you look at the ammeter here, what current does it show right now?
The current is 4 A
